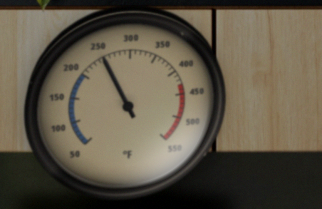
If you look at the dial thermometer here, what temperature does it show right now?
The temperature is 250 °F
